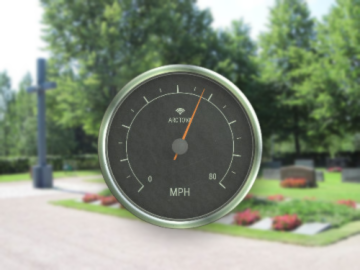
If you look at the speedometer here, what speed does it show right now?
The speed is 47.5 mph
